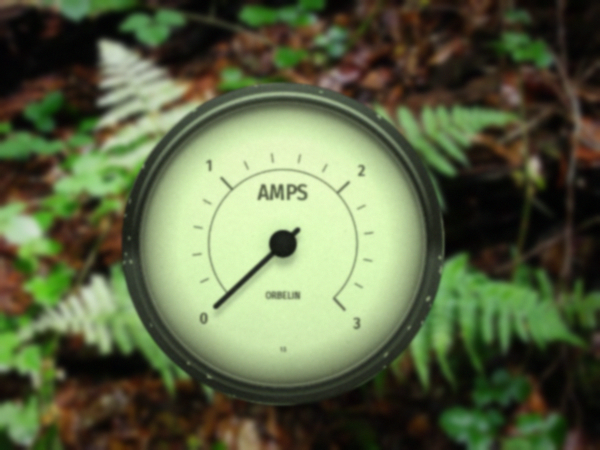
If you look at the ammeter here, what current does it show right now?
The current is 0 A
